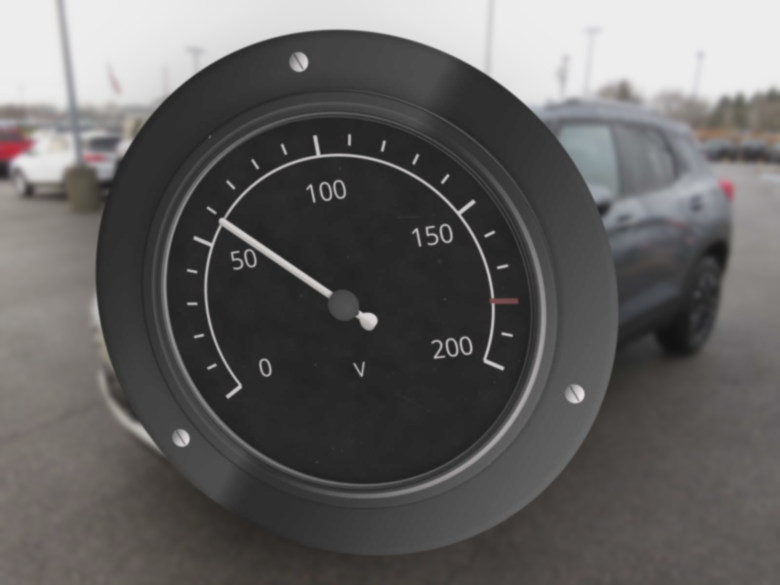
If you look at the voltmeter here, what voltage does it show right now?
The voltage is 60 V
